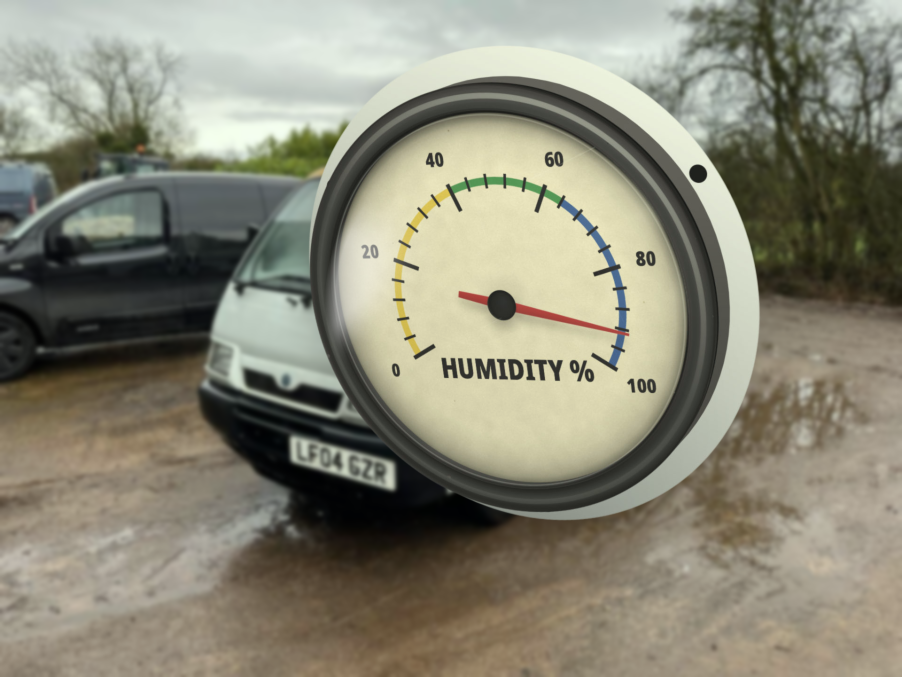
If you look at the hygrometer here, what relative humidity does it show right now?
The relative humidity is 92 %
